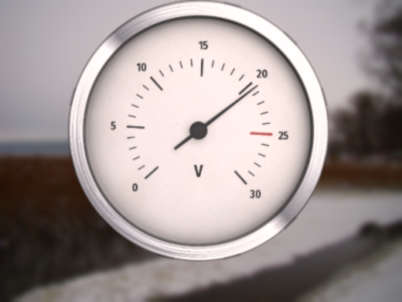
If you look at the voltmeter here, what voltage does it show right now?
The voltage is 20.5 V
